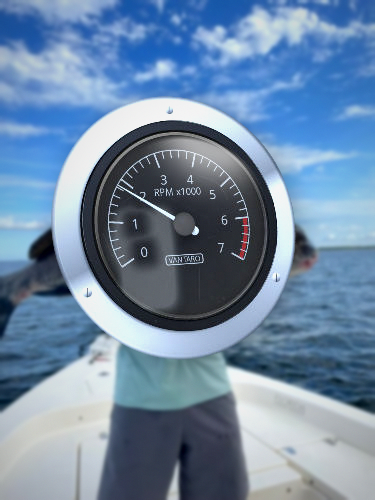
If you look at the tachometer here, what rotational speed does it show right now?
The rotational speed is 1800 rpm
